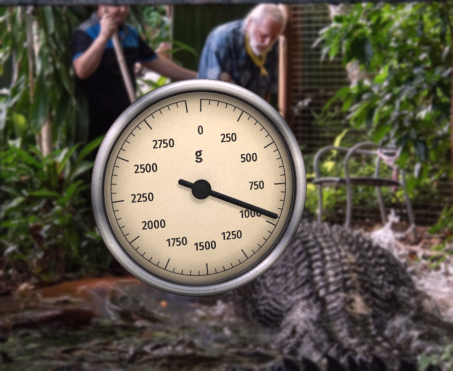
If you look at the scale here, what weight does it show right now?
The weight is 950 g
